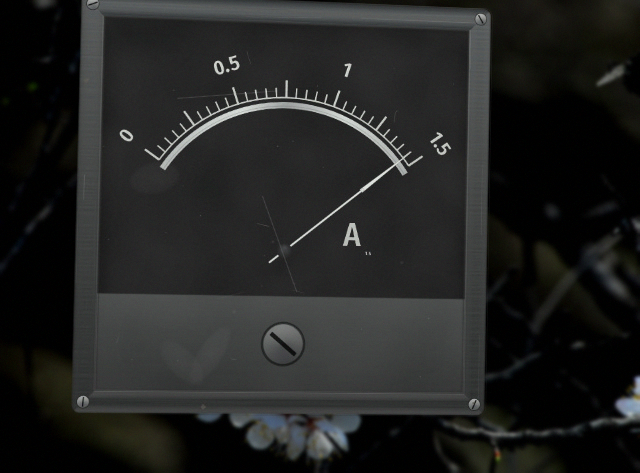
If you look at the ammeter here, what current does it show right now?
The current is 1.45 A
